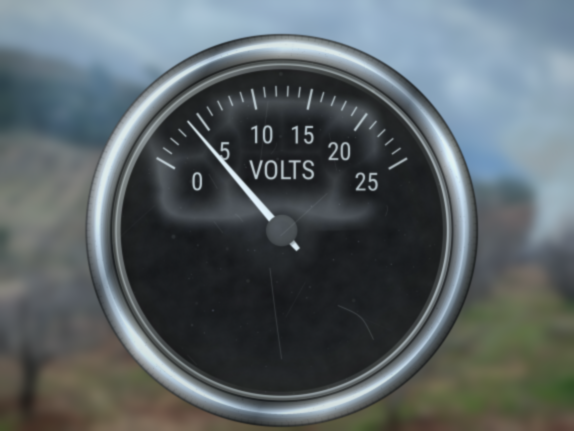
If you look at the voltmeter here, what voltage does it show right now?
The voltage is 4 V
